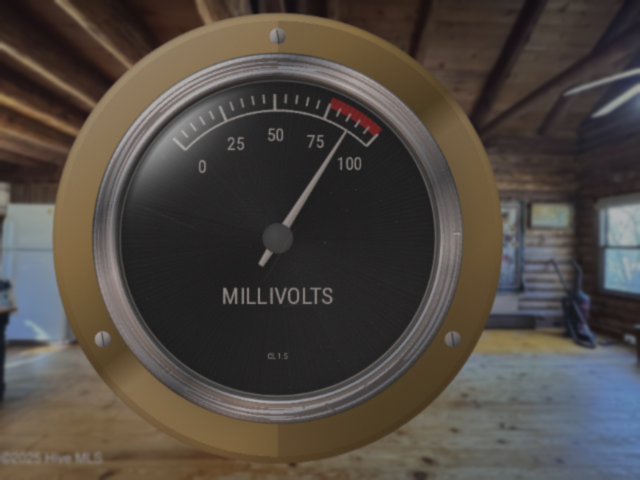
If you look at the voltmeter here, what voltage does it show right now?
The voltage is 87.5 mV
